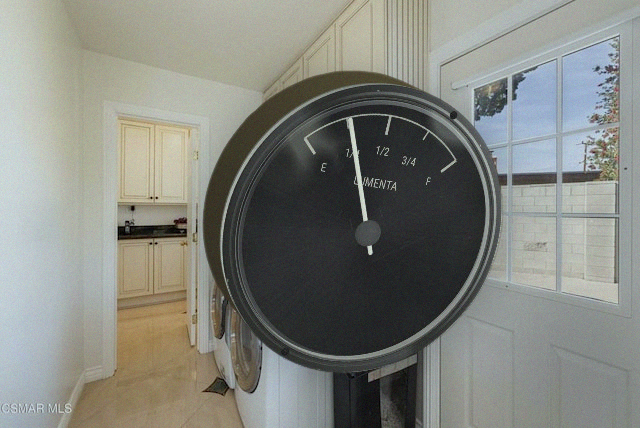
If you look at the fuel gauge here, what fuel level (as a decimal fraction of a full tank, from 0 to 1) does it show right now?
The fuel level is 0.25
